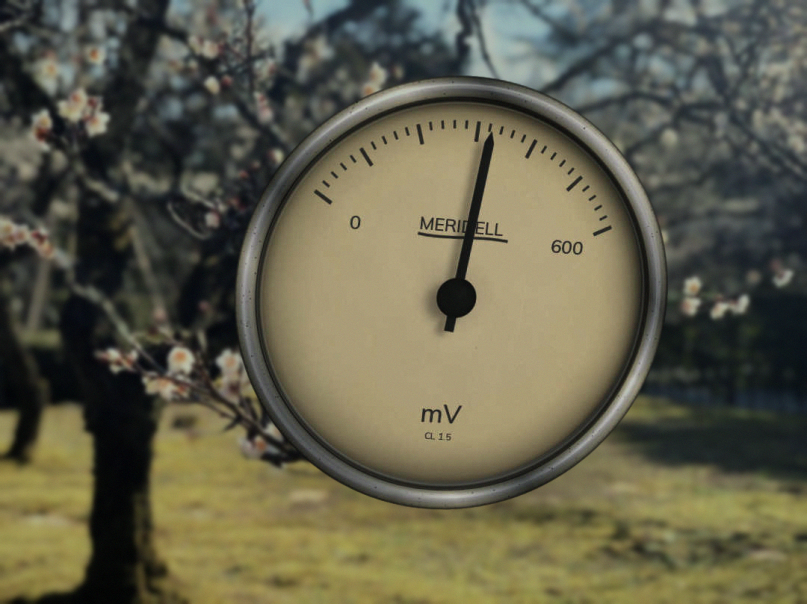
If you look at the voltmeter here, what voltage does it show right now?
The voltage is 320 mV
